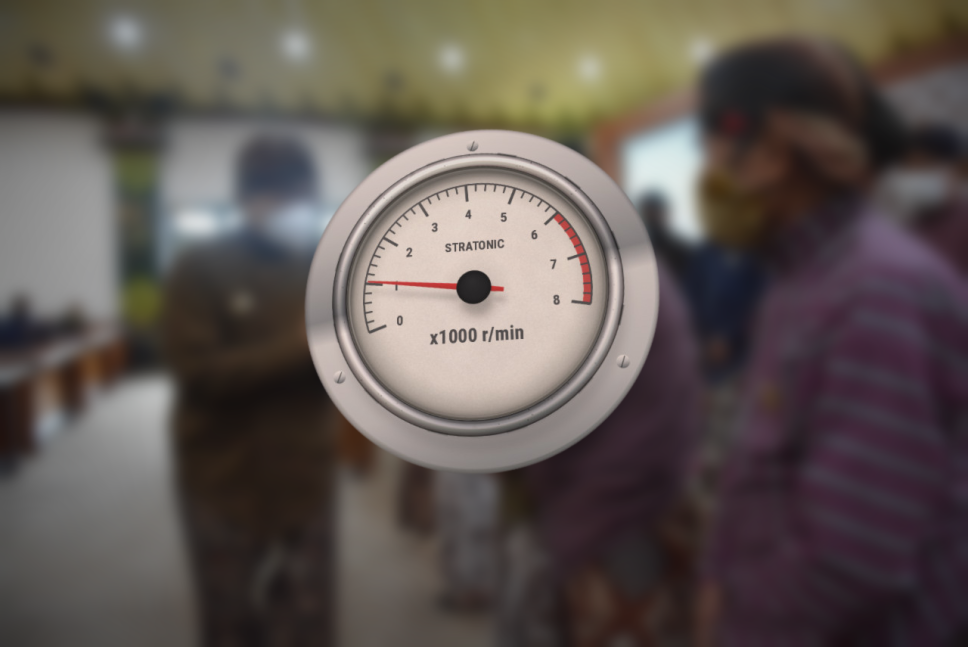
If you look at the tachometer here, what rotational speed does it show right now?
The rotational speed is 1000 rpm
